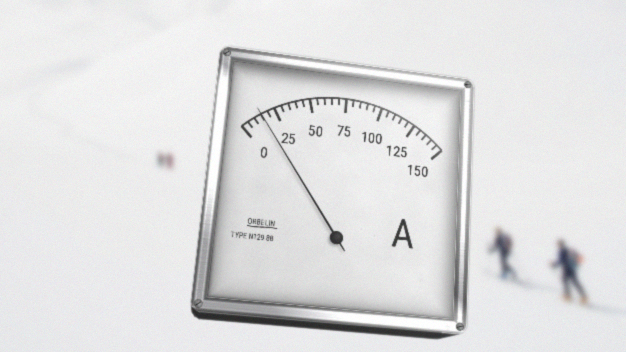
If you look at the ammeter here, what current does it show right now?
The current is 15 A
